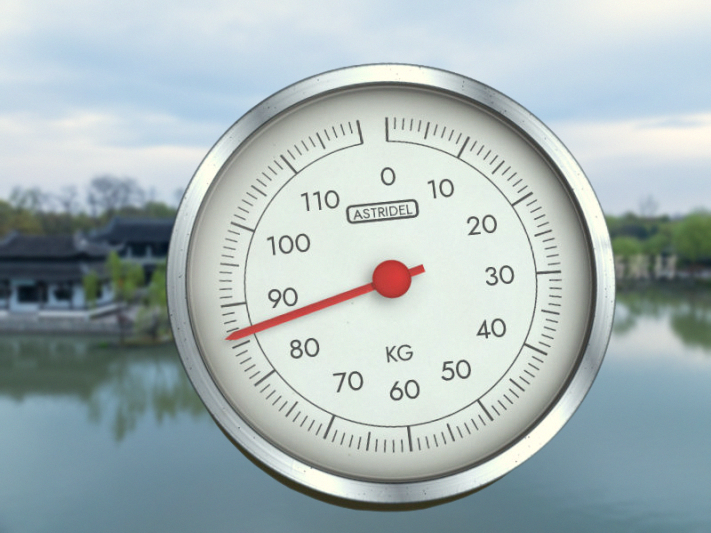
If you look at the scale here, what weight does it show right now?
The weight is 86 kg
